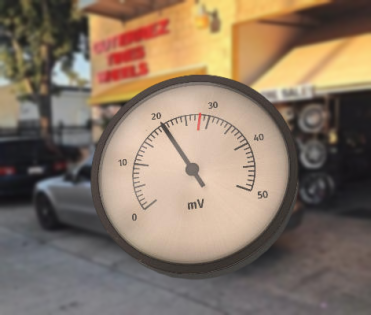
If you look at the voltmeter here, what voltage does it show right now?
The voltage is 20 mV
